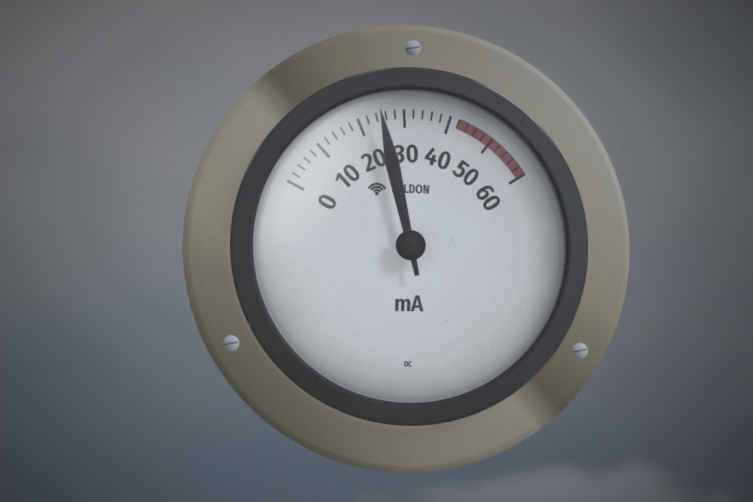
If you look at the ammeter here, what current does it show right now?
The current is 25 mA
